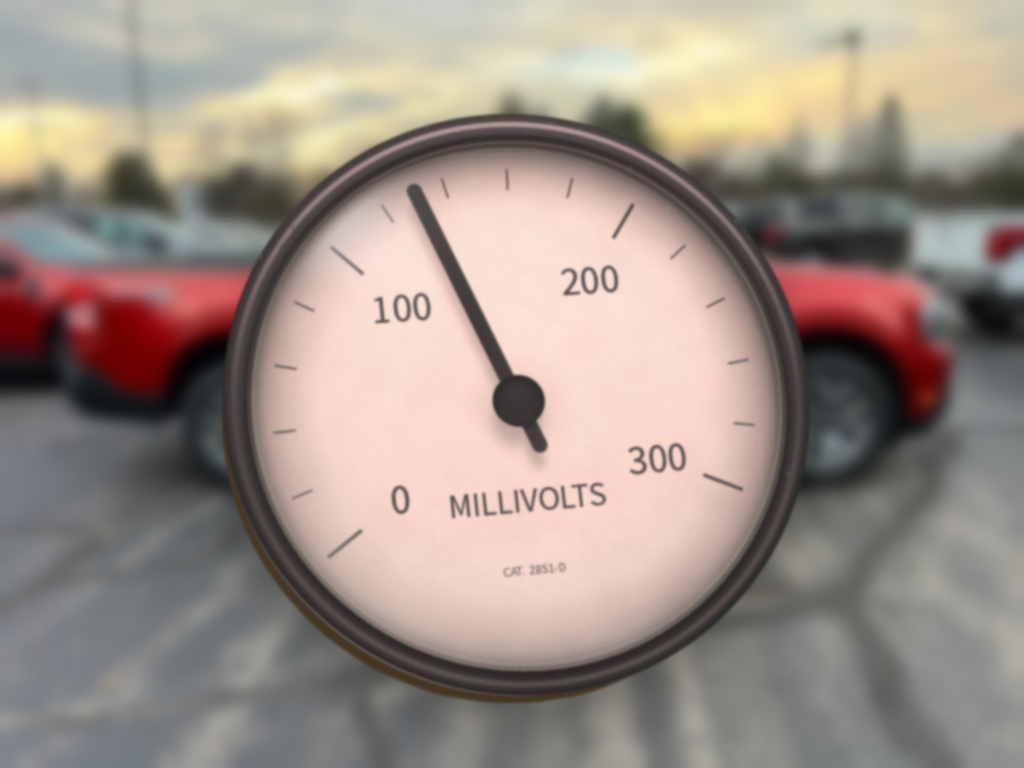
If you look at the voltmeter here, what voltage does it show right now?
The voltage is 130 mV
